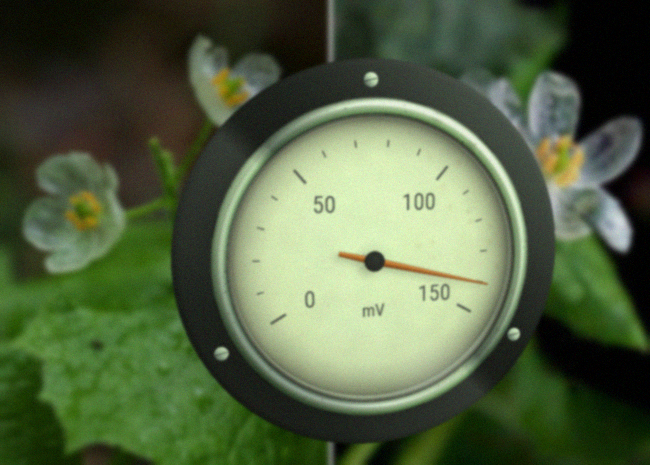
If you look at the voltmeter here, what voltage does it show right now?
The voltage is 140 mV
